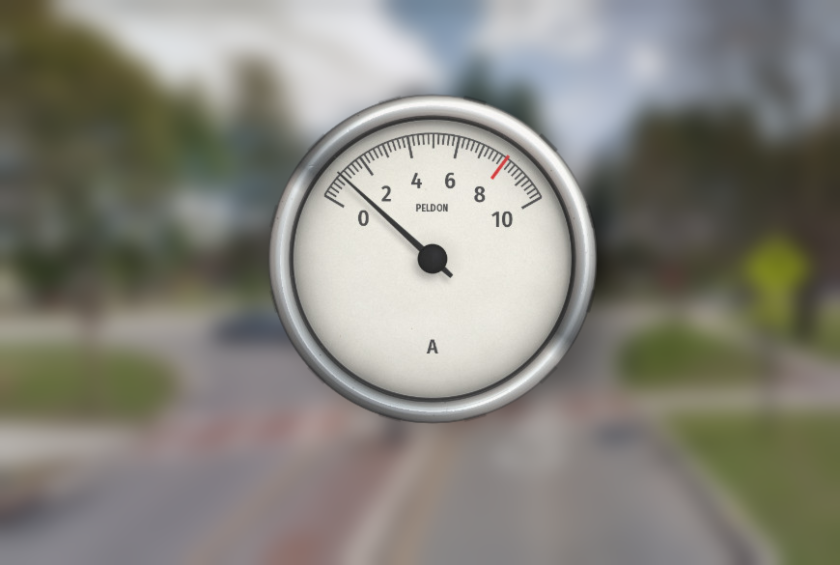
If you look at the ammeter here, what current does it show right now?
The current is 1 A
